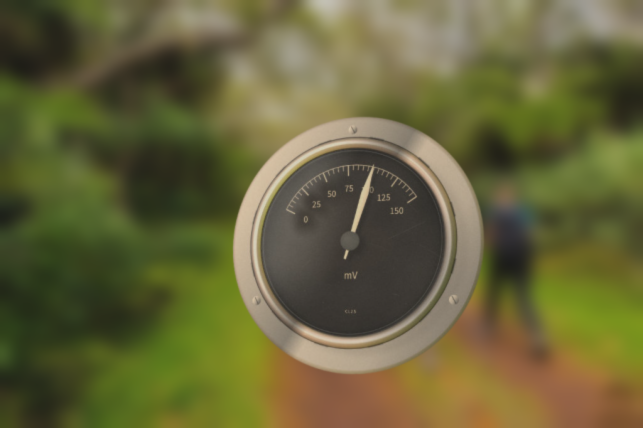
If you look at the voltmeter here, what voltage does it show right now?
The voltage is 100 mV
